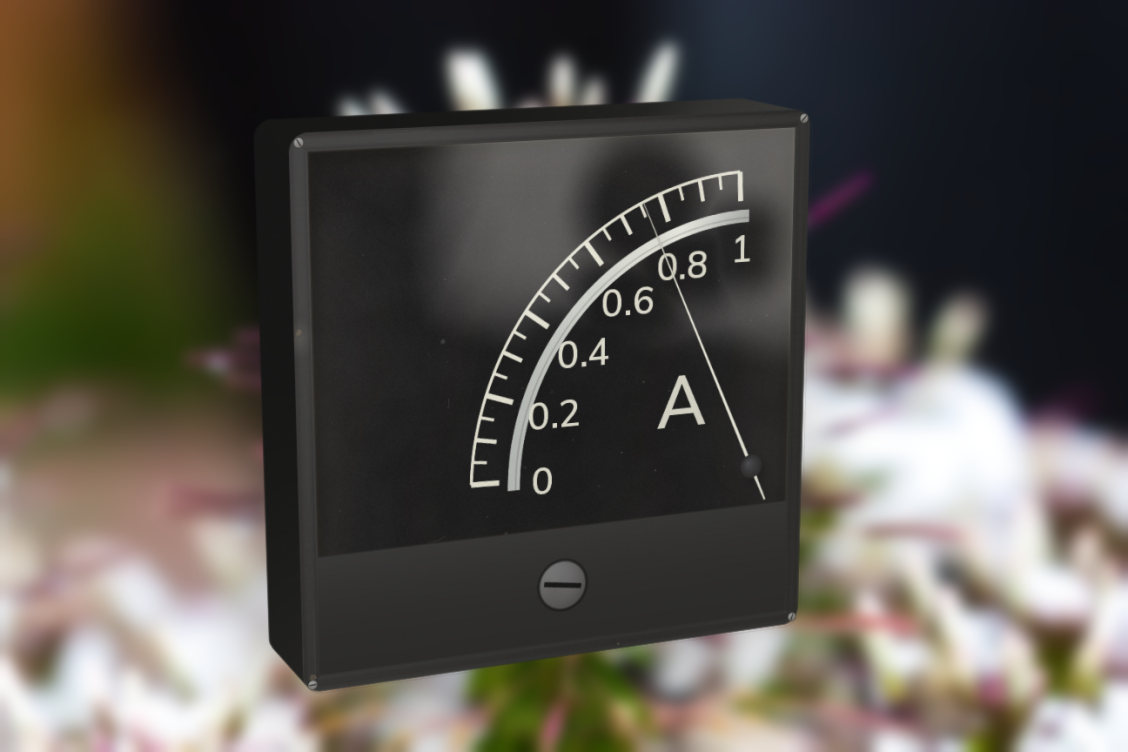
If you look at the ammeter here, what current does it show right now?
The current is 0.75 A
